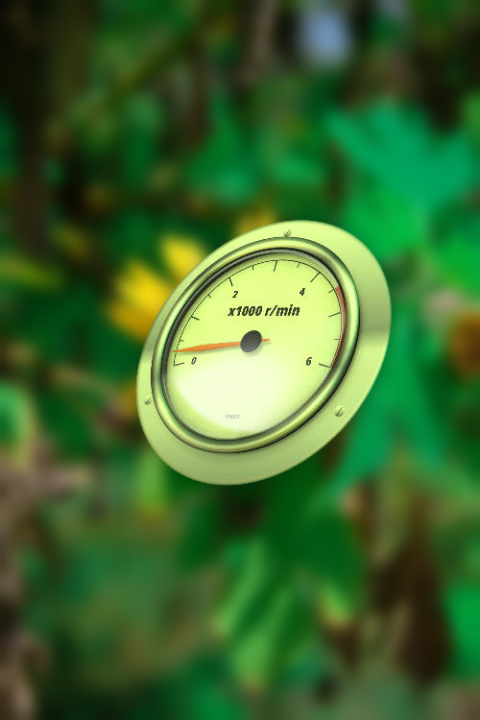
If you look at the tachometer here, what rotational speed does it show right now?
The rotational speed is 250 rpm
